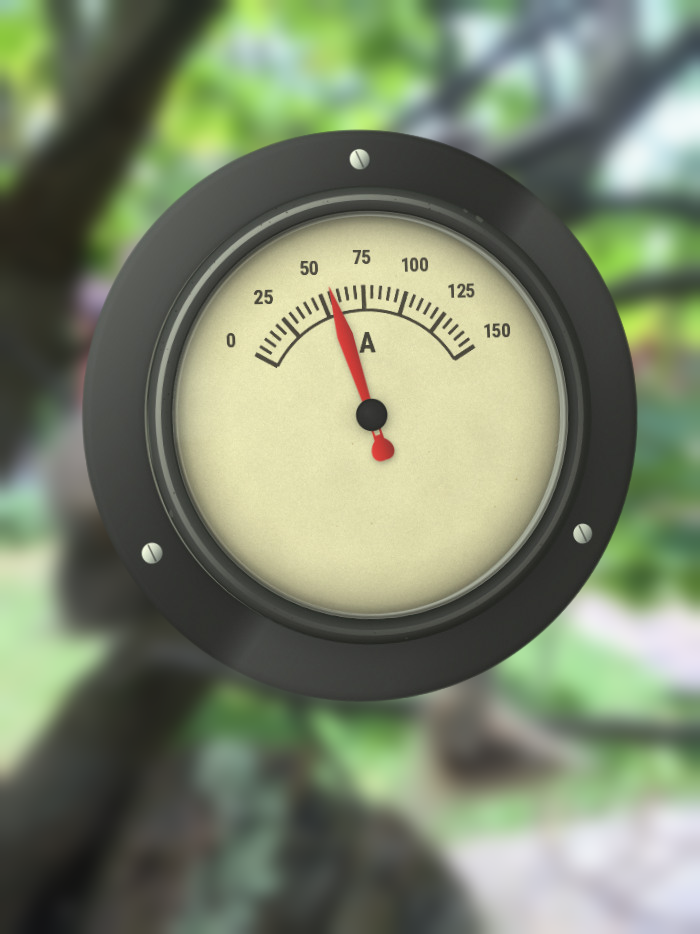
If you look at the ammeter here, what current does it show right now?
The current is 55 A
